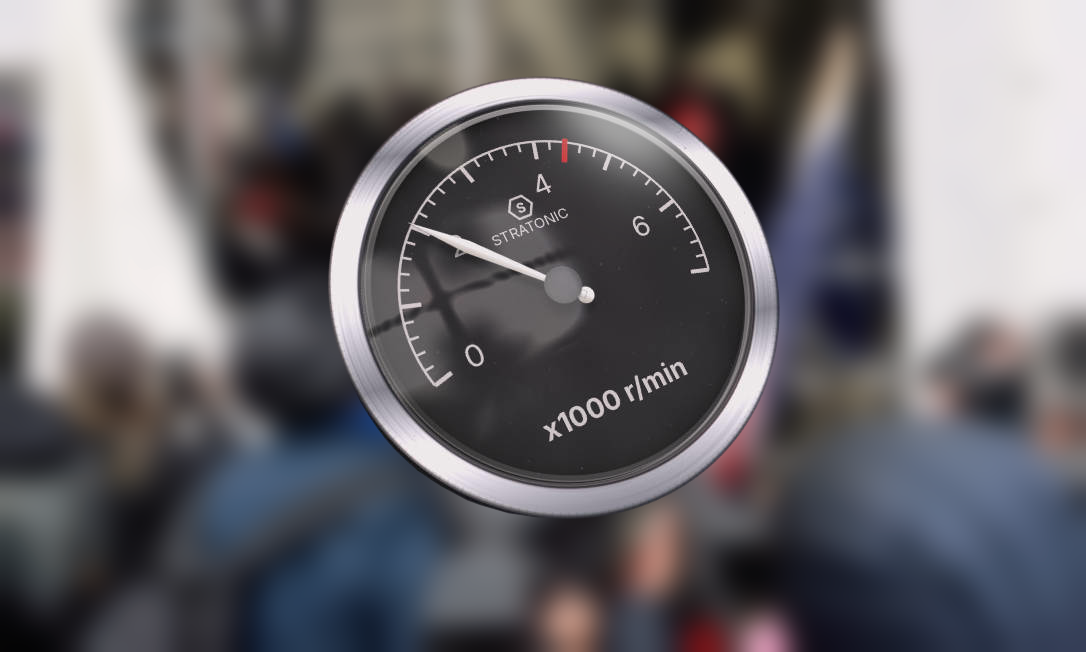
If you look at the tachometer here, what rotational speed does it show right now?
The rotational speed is 2000 rpm
